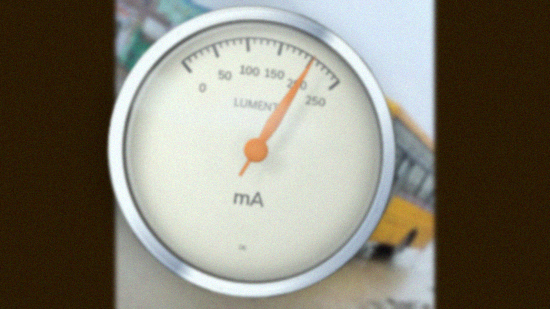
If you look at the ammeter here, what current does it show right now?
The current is 200 mA
